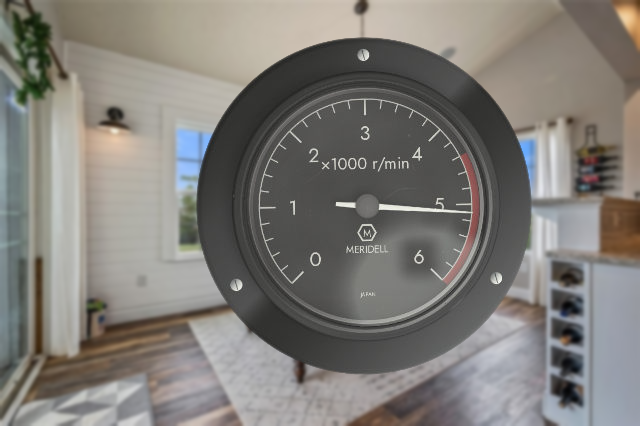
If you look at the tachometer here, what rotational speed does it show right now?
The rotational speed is 5100 rpm
